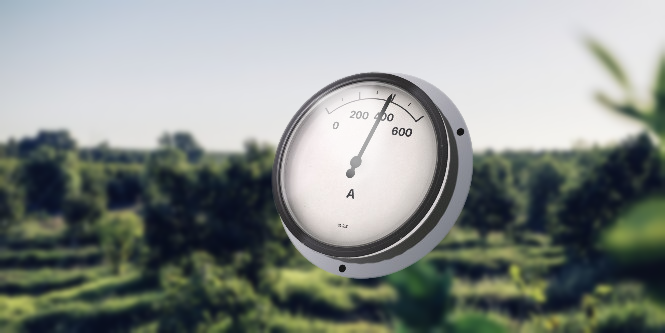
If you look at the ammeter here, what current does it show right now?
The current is 400 A
